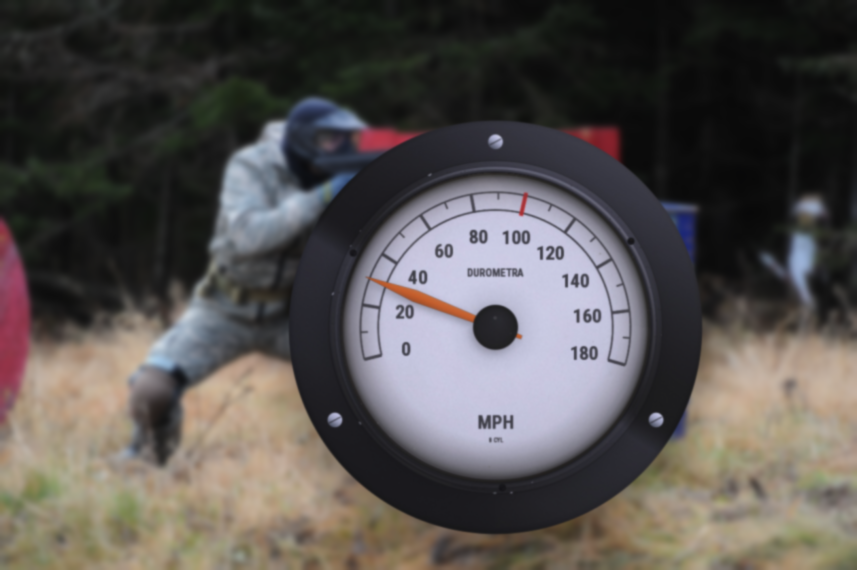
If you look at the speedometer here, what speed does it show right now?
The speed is 30 mph
